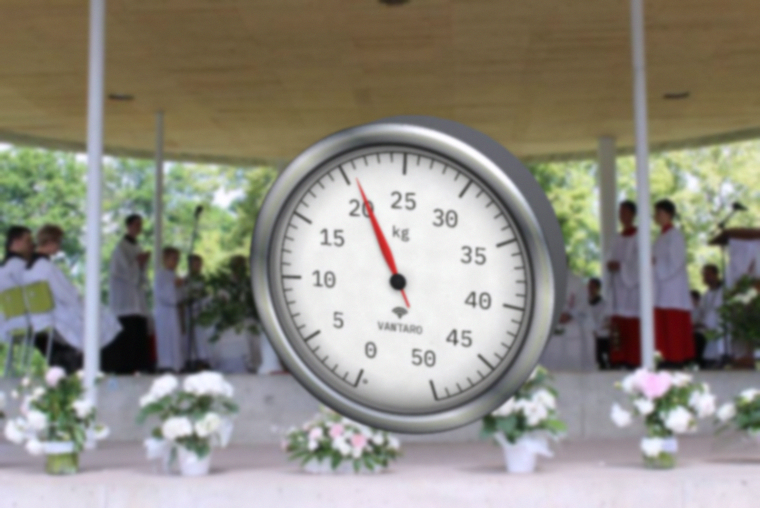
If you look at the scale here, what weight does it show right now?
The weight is 21 kg
